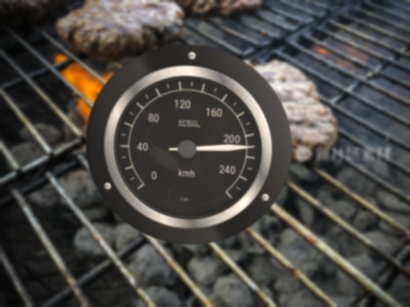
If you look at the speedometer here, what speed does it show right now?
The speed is 210 km/h
